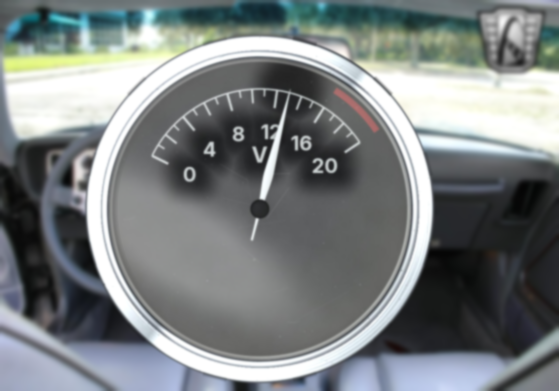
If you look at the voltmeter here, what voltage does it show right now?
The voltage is 13 V
